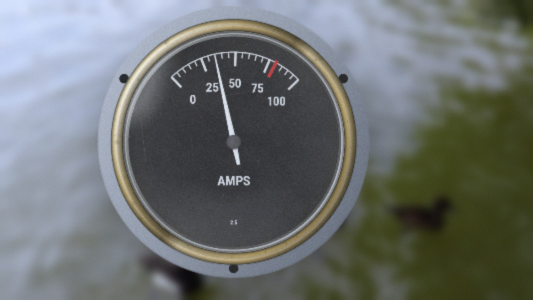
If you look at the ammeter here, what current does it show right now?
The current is 35 A
